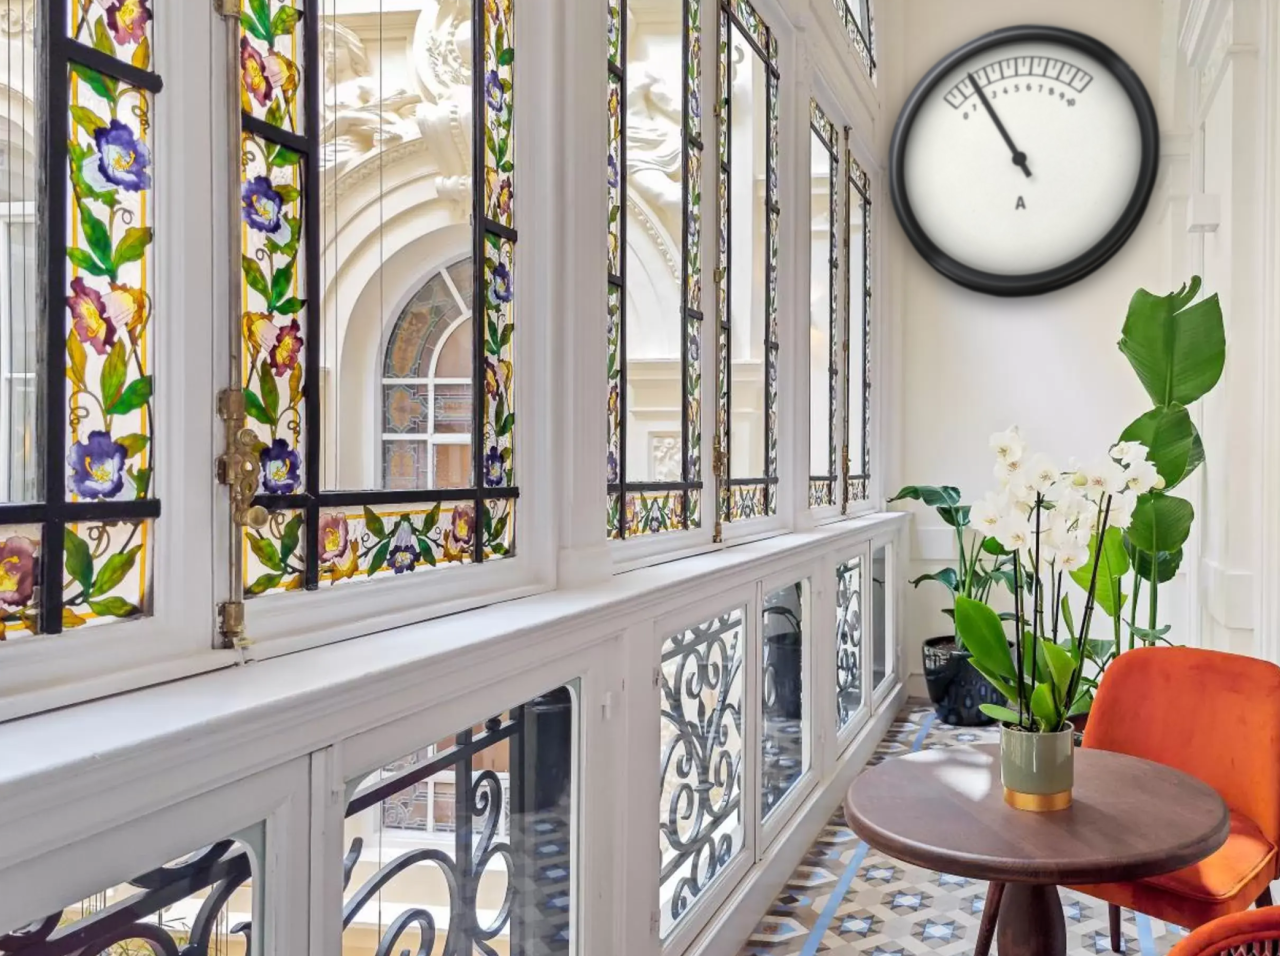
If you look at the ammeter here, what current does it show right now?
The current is 2 A
